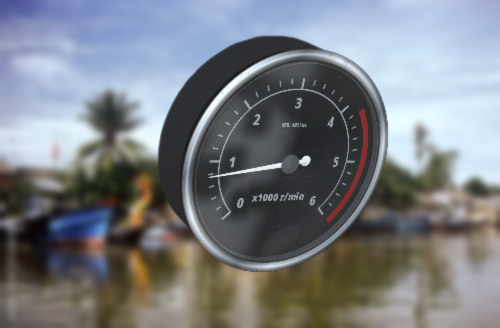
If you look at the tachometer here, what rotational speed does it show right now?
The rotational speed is 800 rpm
